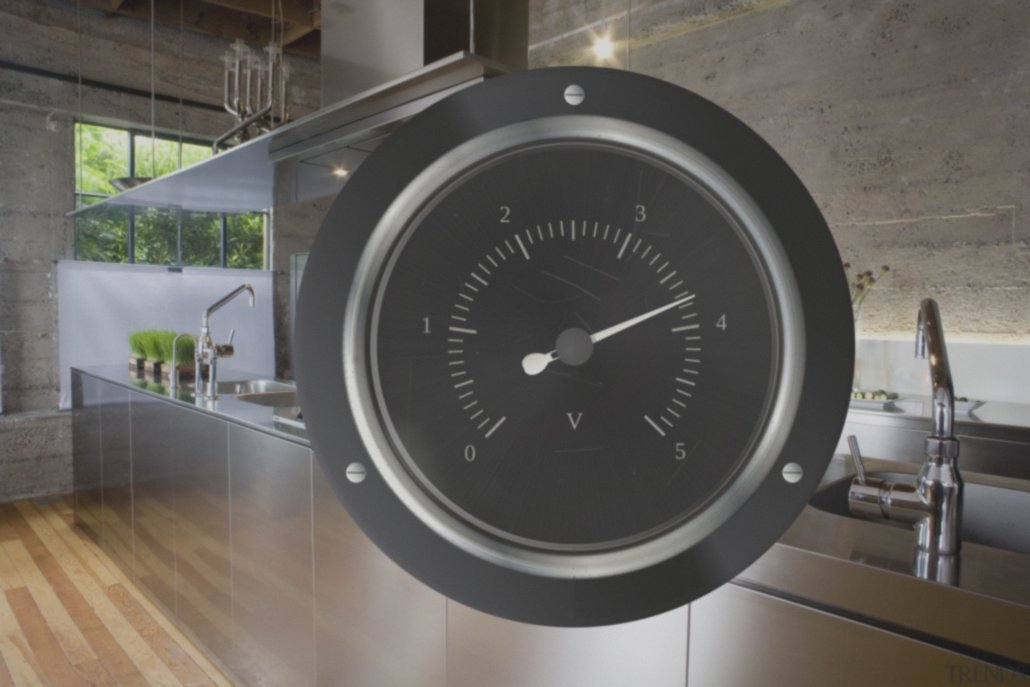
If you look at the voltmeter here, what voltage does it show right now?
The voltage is 3.75 V
